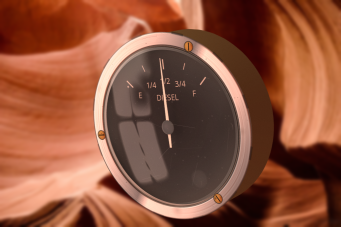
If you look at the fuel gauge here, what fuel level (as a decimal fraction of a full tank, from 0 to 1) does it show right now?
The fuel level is 0.5
